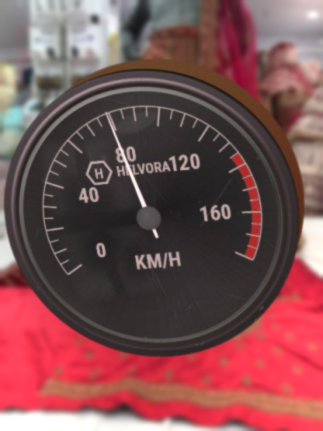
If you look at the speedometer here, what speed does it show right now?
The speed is 80 km/h
